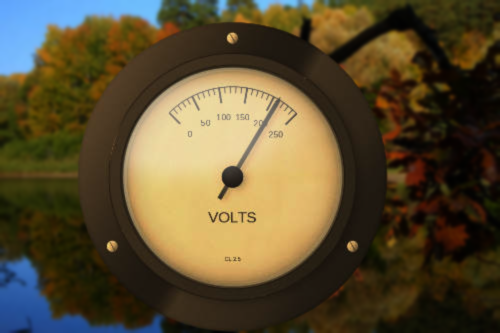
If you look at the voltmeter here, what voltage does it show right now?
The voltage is 210 V
